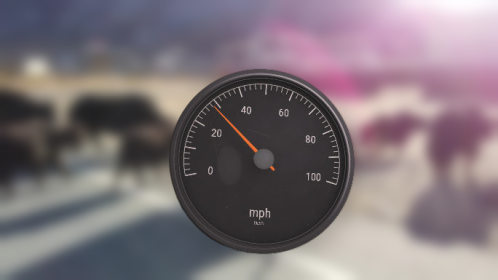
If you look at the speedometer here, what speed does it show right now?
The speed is 28 mph
